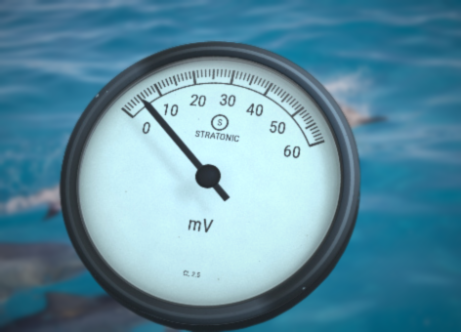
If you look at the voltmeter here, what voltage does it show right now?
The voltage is 5 mV
